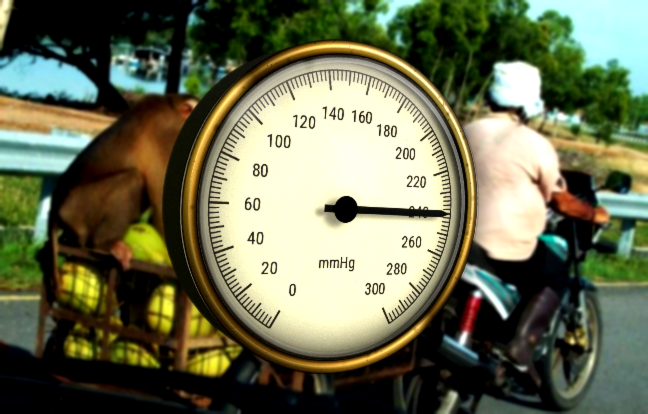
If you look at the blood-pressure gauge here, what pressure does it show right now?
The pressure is 240 mmHg
